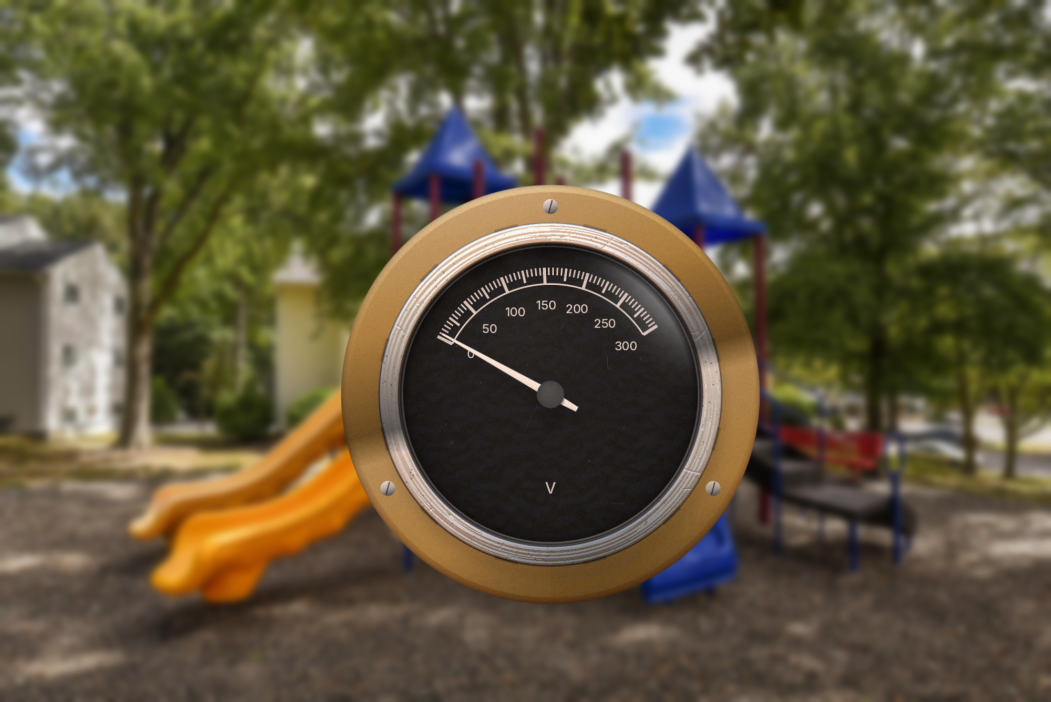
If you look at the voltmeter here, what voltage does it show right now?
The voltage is 5 V
